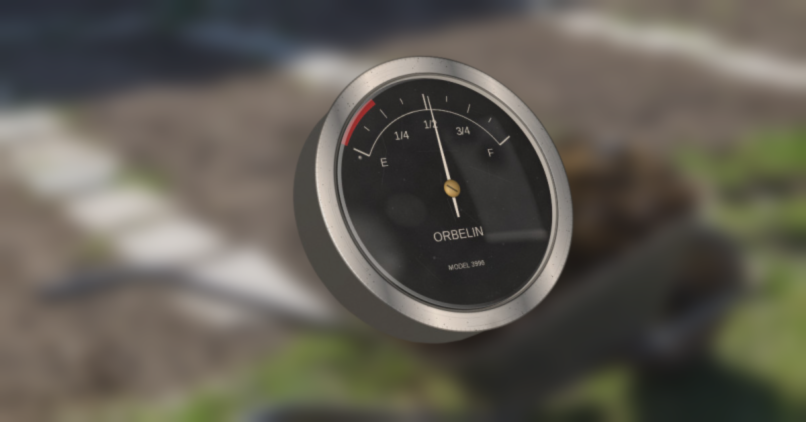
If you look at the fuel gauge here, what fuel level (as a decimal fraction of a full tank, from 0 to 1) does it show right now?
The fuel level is 0.5
